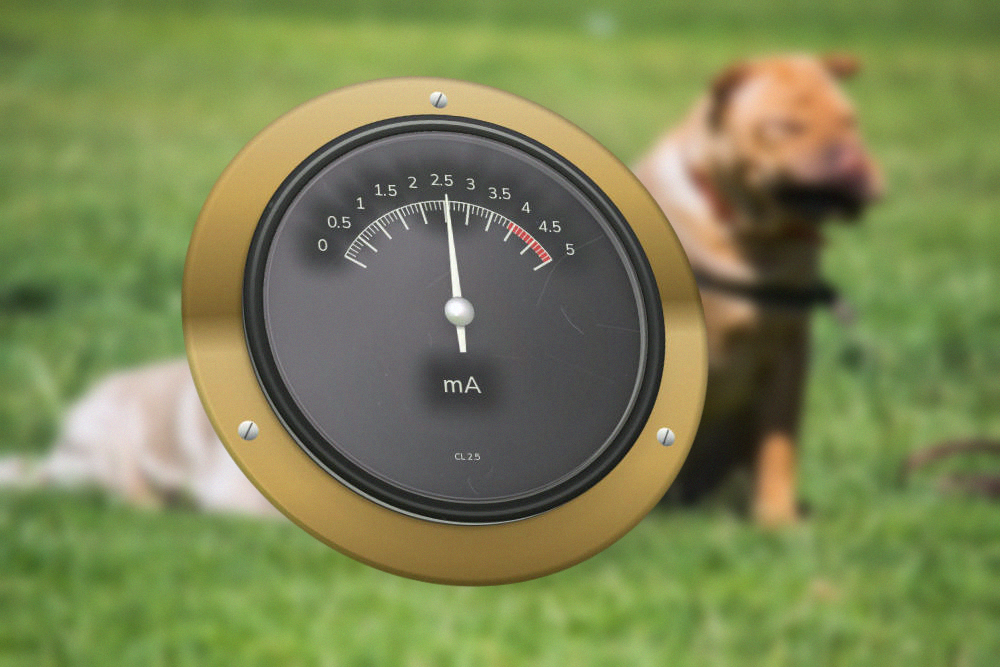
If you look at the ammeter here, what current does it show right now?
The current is 2.5 mA
